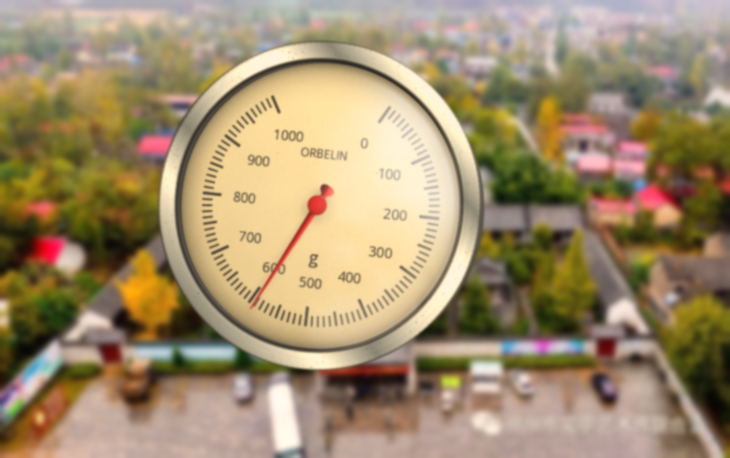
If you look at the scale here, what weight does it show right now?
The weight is 590 g
